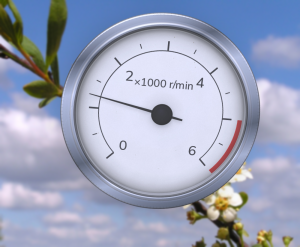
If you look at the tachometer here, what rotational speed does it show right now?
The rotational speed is 1250 rpm
